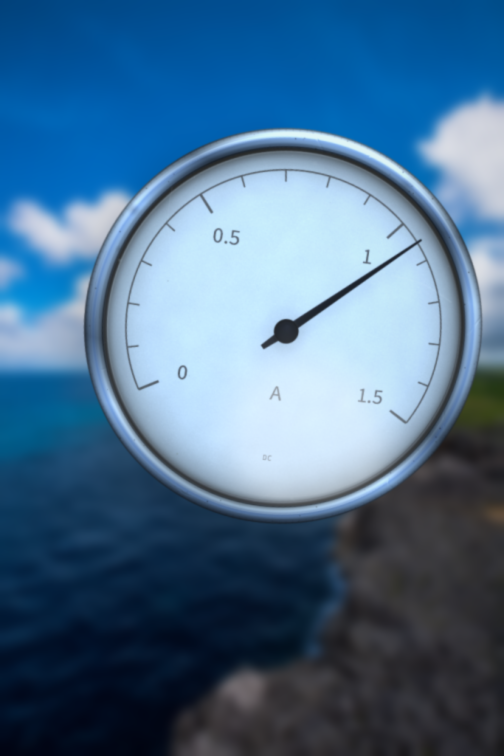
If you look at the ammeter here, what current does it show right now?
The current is 1.05 A
